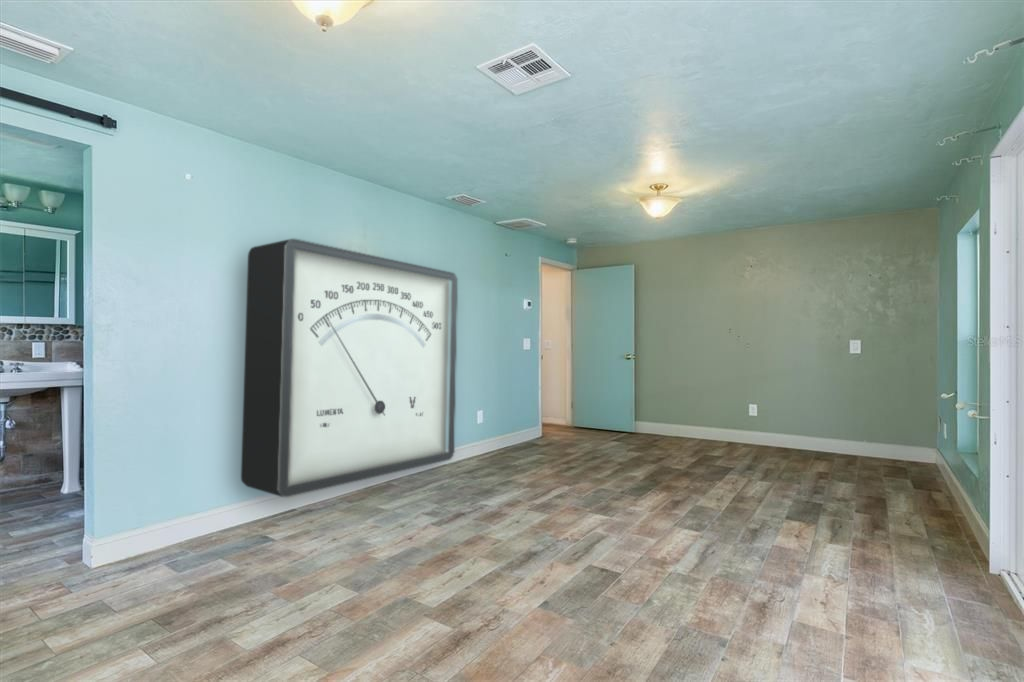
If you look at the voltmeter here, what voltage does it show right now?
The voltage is 50 V
